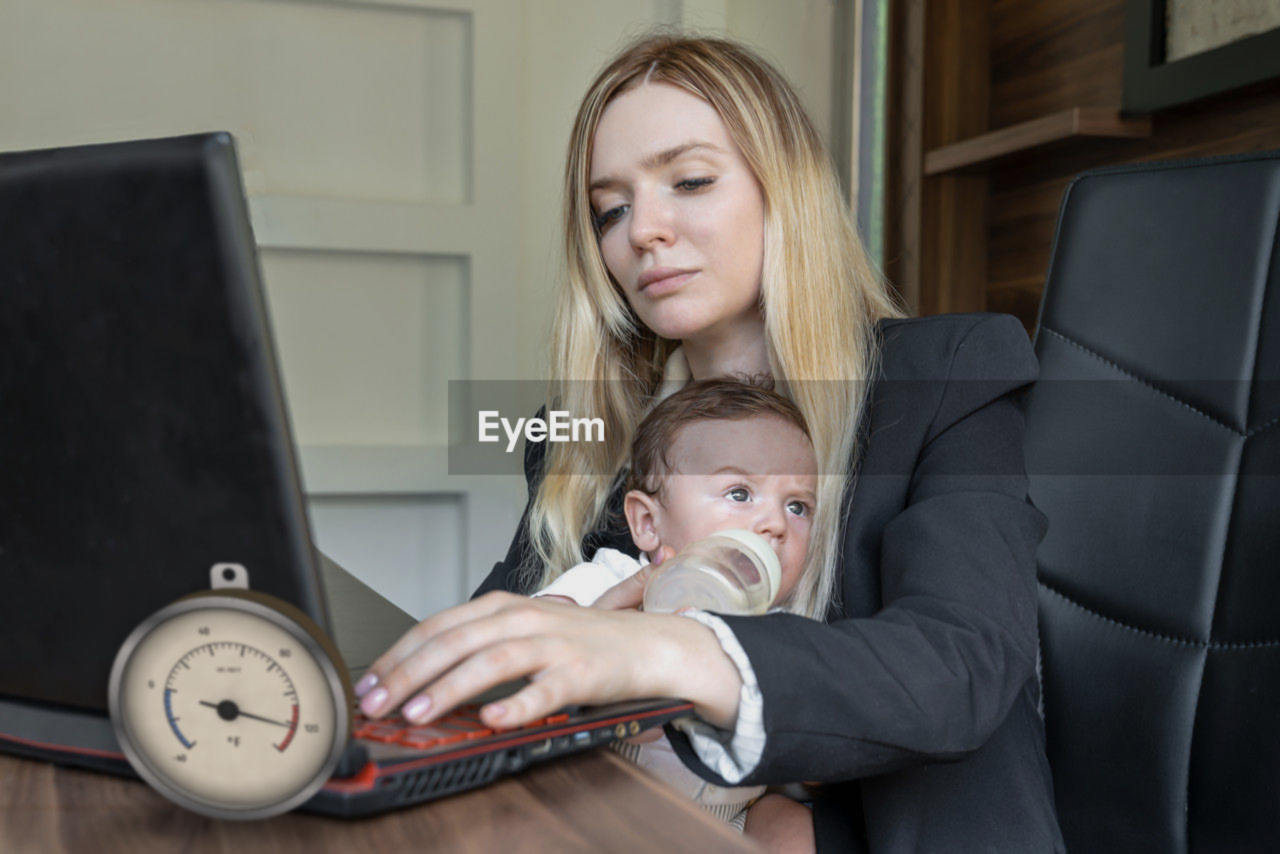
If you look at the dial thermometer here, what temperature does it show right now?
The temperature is 120 °F
